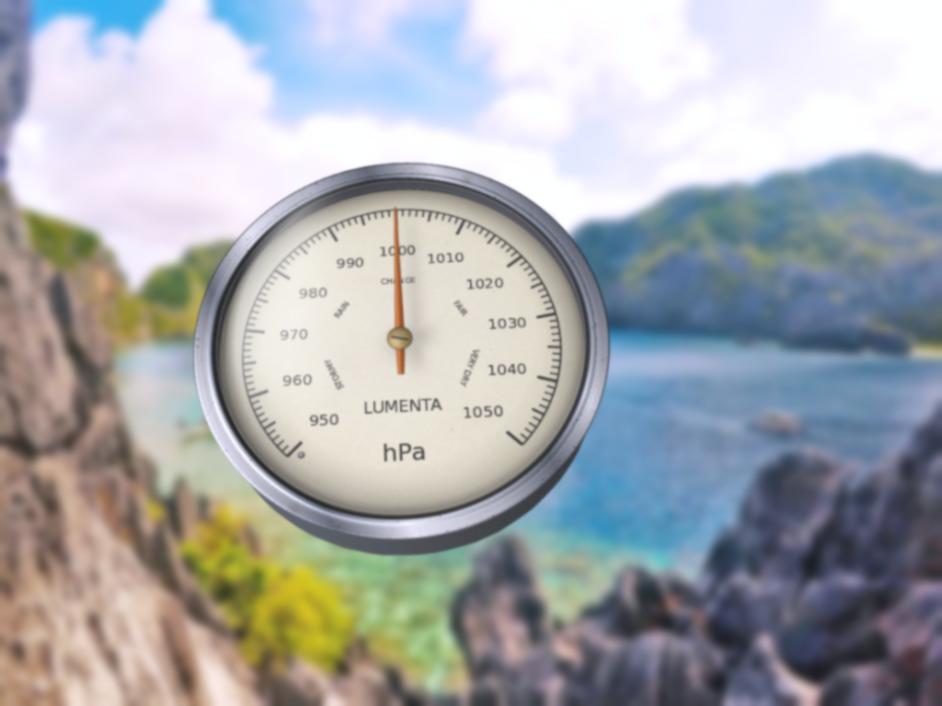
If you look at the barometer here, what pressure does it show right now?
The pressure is 1000 hPa
